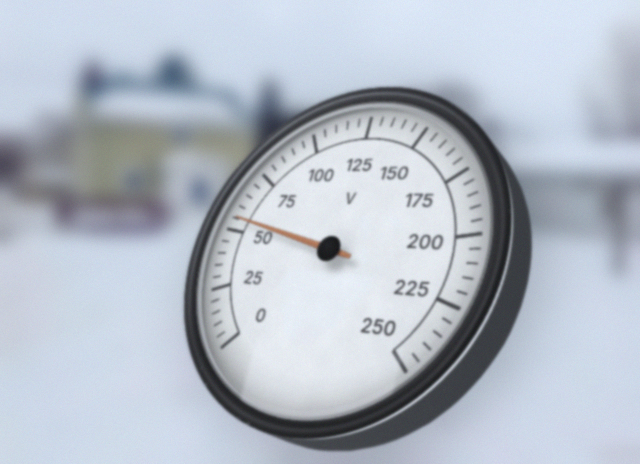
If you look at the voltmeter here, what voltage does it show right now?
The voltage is 55 V
